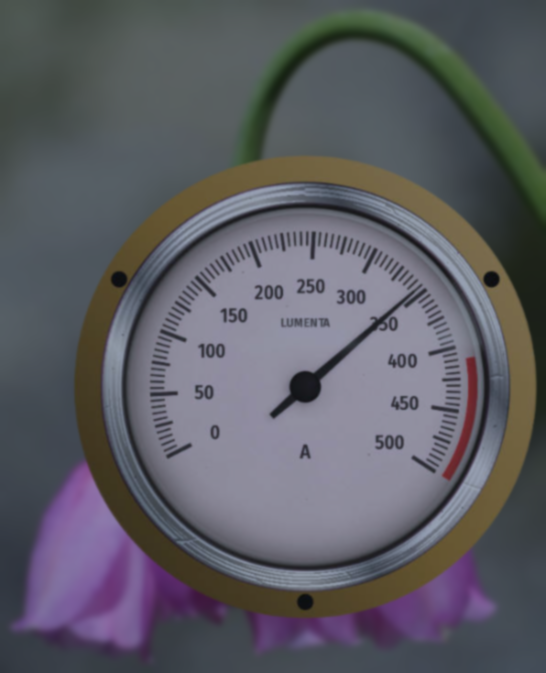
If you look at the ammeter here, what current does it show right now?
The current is 345 A
